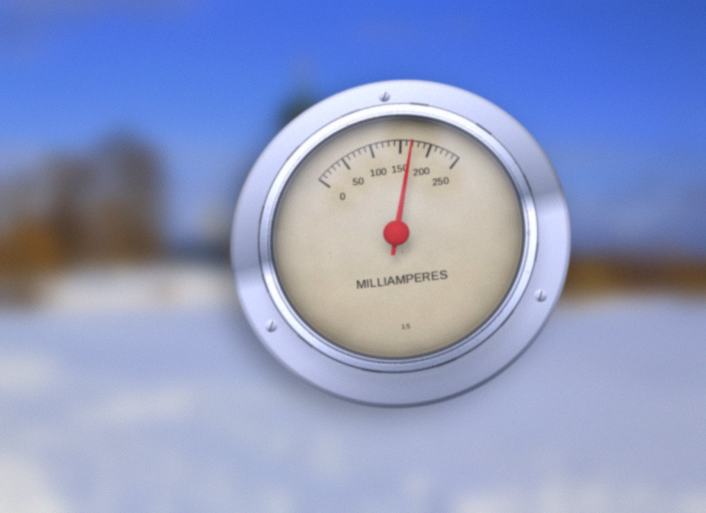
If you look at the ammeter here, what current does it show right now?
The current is 170 mA
